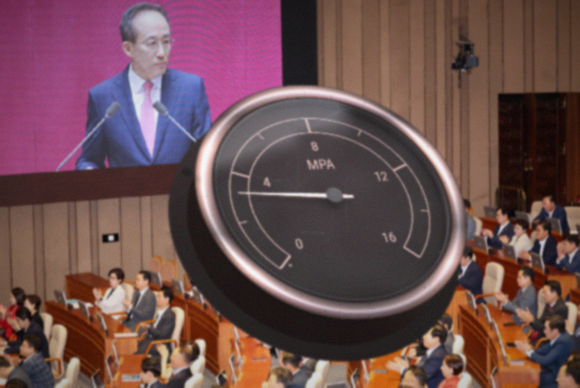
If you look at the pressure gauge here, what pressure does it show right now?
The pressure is 3 MPa
